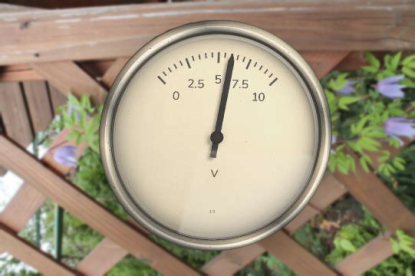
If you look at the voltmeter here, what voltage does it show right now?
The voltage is 6 V
